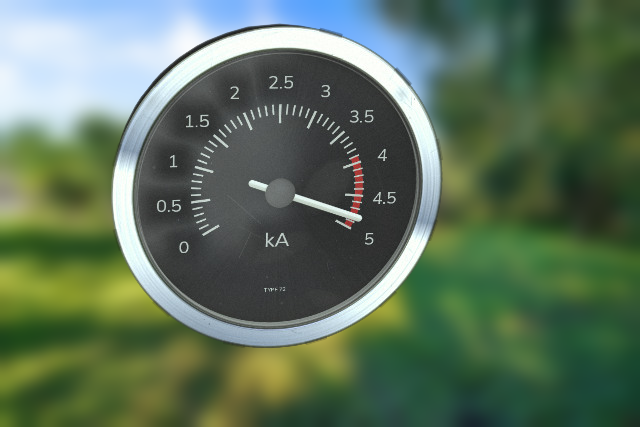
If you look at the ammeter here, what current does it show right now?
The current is 4.8 kA
